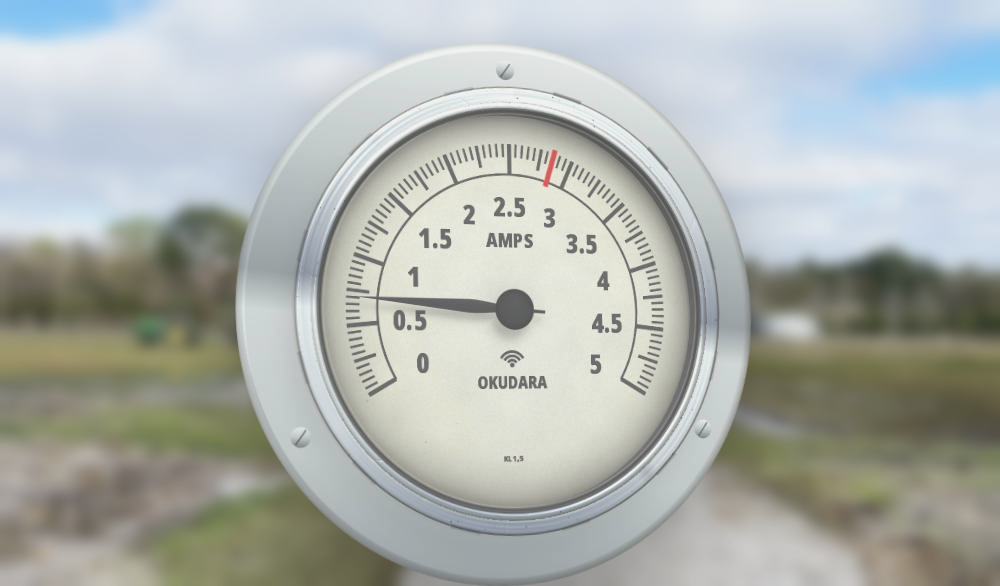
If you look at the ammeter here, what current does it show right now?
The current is 0.7 A
